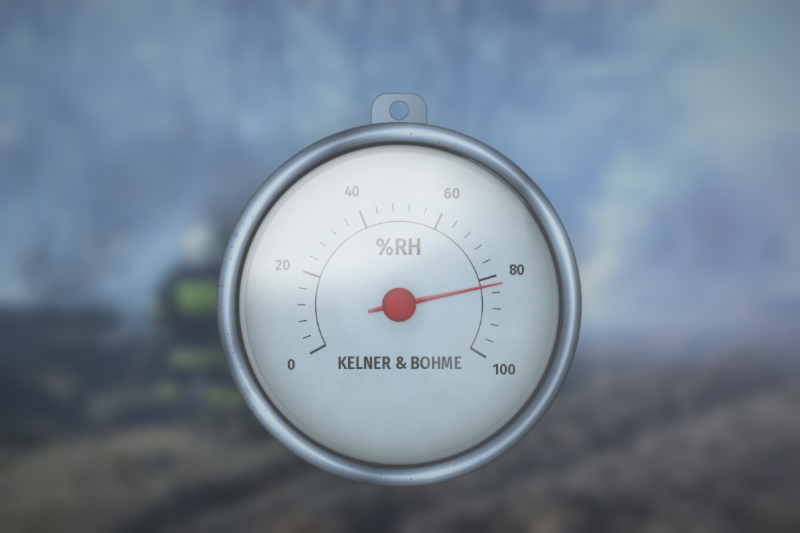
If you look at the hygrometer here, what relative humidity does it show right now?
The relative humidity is 82 %
